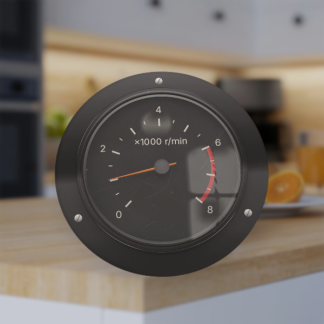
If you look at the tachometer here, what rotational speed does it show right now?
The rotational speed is 1000 rpm
